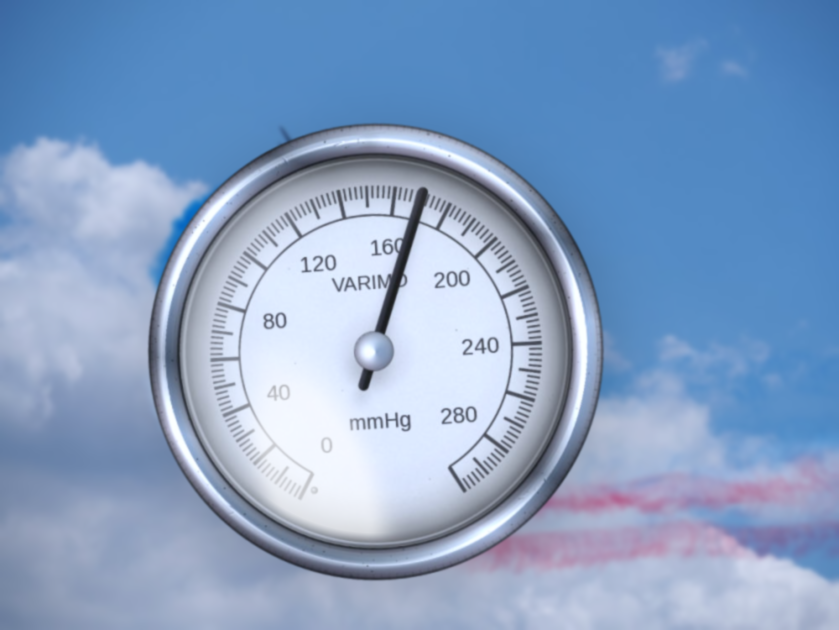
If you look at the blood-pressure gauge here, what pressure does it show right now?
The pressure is 170 mmHg
